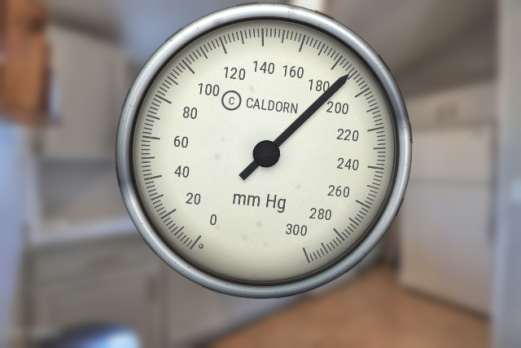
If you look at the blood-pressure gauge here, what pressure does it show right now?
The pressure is 188 mmHg
